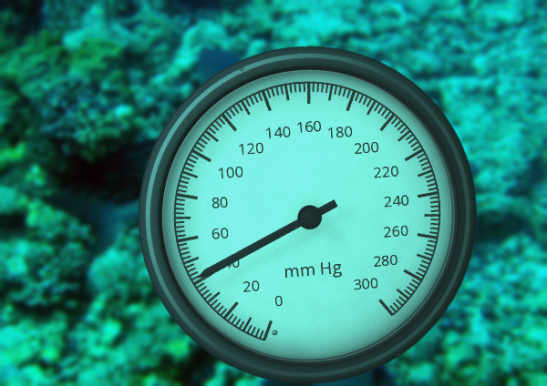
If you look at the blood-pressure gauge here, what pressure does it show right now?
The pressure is 42 mmHg
